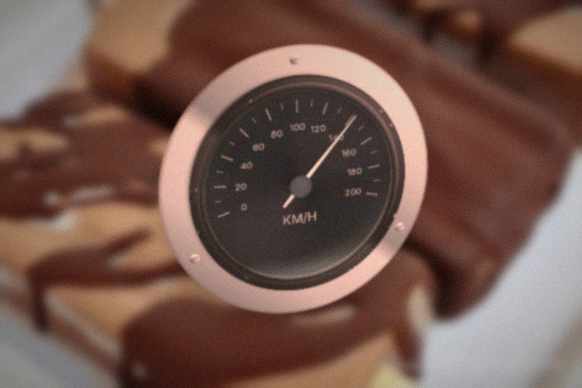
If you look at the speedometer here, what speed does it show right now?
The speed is 140 km/h
